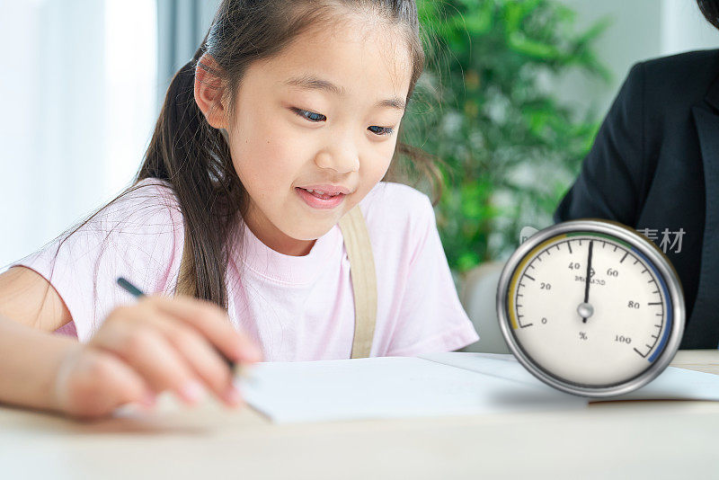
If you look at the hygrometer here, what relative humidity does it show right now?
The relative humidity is 48 %
